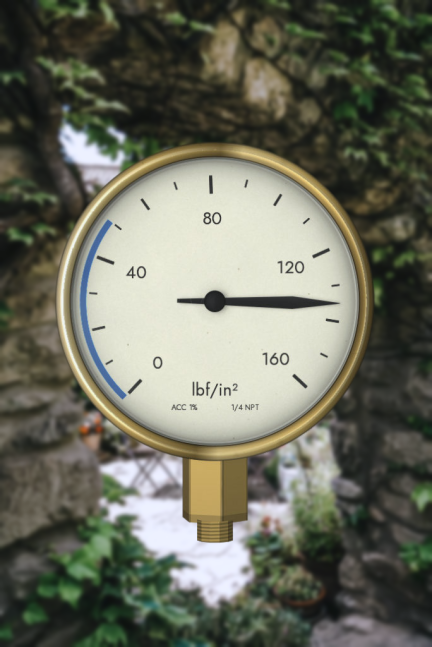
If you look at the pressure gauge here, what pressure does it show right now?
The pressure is 135 psi
